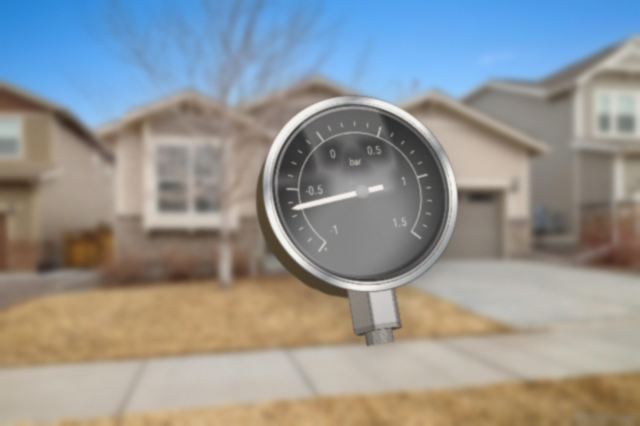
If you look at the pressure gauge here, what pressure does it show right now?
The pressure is -0.65 bar
